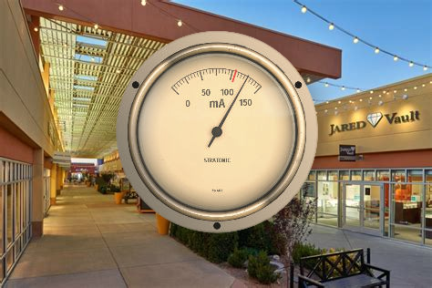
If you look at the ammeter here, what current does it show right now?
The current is 125 mA
